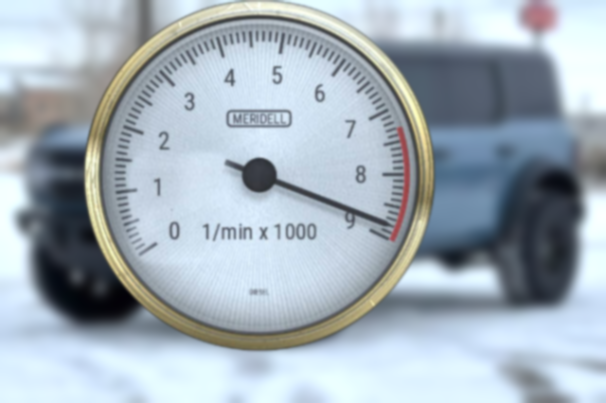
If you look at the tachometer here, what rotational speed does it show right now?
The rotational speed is 8800 rpm
